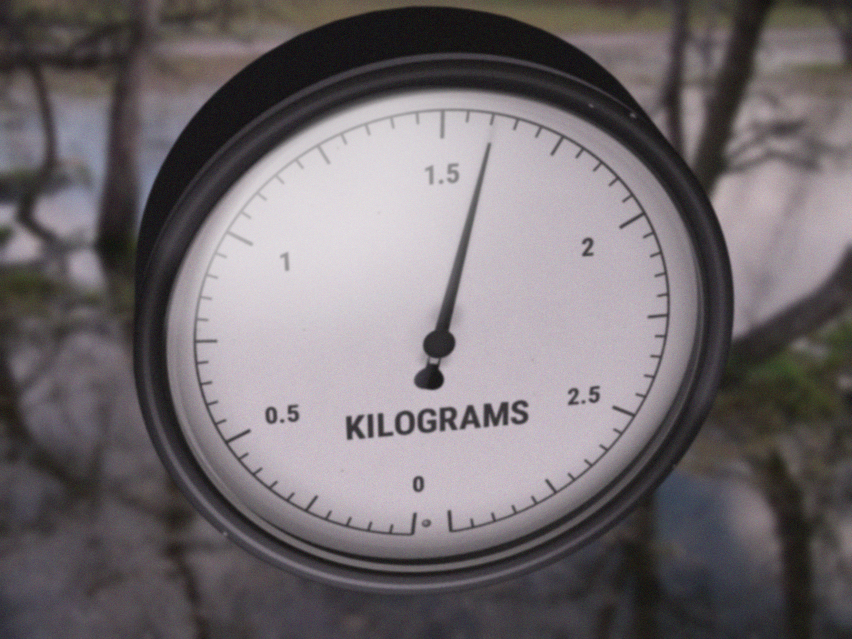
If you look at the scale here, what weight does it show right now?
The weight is 1.6 kg
